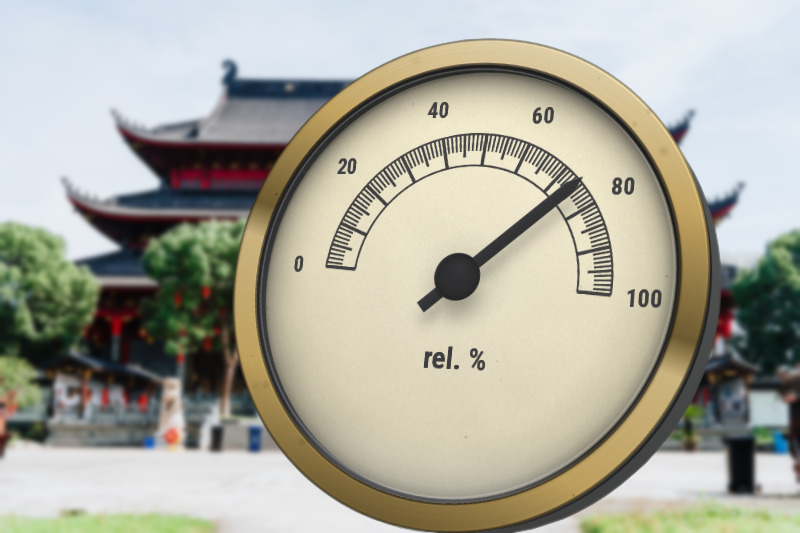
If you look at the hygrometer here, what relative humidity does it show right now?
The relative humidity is 75 %
